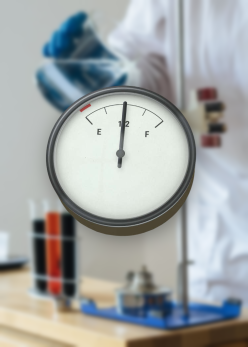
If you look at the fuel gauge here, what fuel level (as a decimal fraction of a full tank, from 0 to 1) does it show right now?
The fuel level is 0.5
